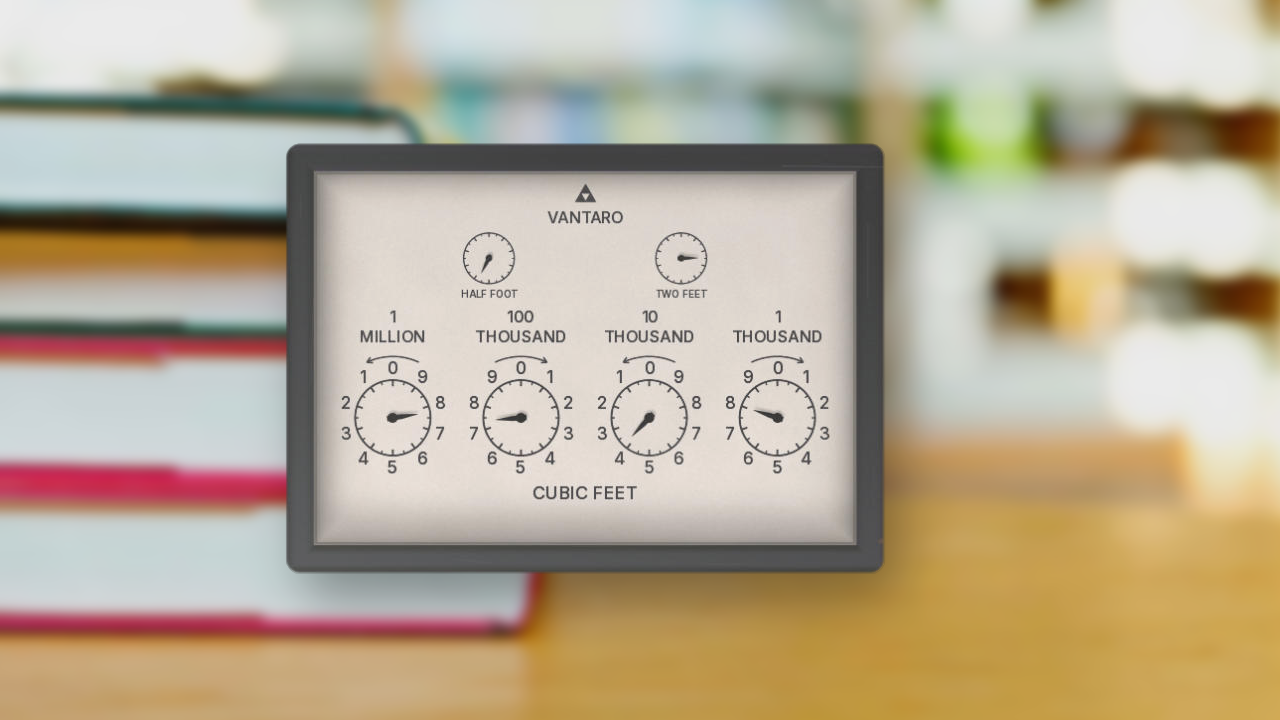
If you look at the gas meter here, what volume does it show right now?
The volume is 773800 ft³
